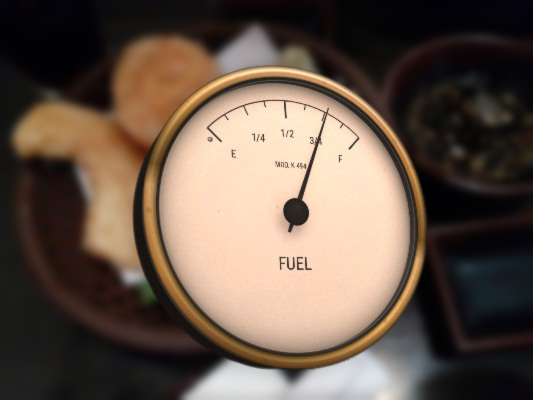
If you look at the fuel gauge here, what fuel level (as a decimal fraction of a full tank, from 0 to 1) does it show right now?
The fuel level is 0.75
